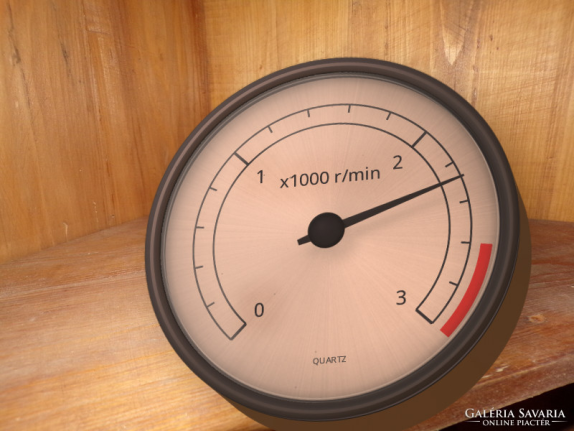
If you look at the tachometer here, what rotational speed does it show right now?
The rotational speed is 2300 rpm
